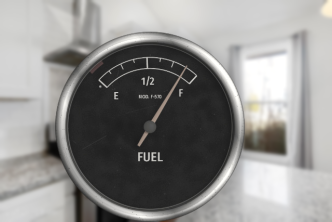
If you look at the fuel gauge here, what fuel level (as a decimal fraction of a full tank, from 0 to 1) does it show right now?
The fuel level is 0.875
